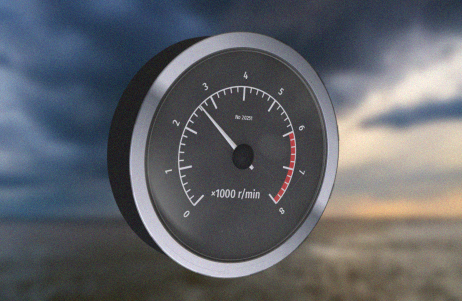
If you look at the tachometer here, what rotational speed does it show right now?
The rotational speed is 2600 rpm
